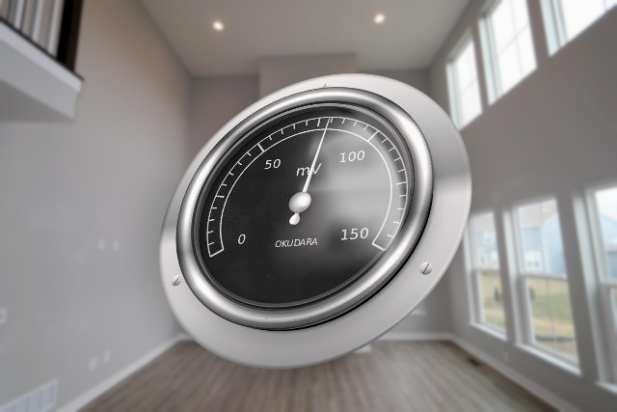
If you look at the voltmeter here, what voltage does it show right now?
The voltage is 80 mV
